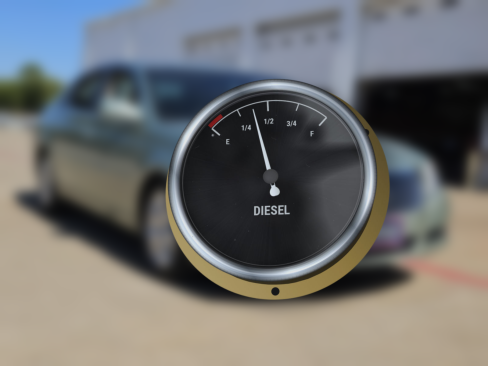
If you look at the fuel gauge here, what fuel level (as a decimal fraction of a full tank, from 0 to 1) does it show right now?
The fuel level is 0.375
